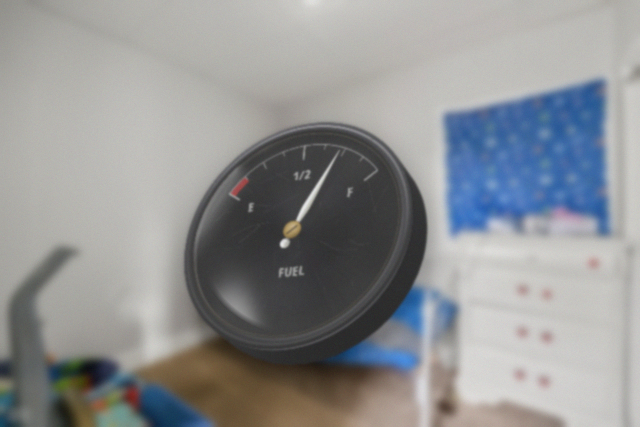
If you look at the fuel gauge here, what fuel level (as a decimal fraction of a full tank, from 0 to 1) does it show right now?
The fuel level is 0.75
